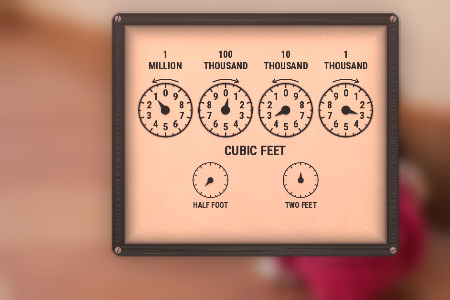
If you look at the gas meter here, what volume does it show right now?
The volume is 103300 ft³
